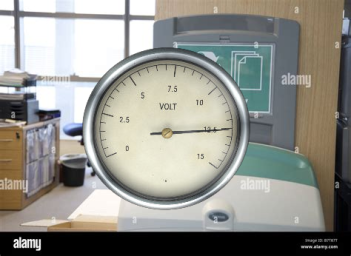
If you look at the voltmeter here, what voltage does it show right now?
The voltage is 12.5 V
